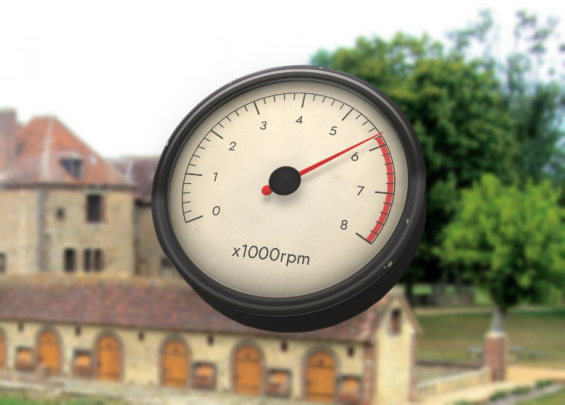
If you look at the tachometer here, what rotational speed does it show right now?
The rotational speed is 5800 rpm
